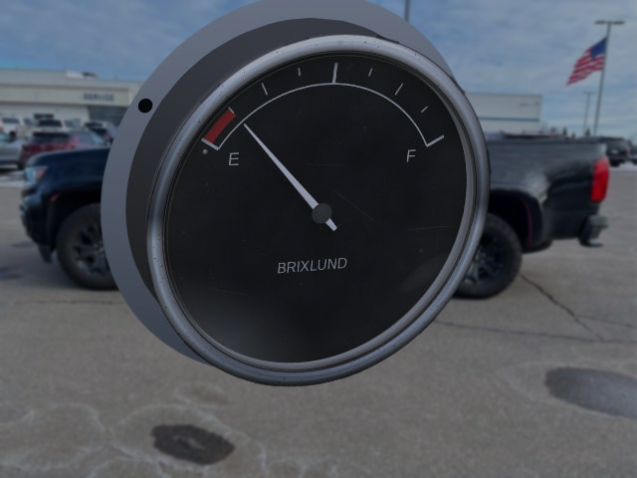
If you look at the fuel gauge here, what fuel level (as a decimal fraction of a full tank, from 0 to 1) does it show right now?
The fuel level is 0.125
